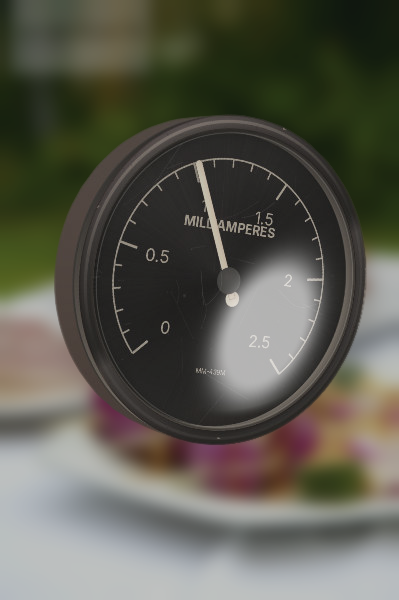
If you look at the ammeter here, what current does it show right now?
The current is 1 mA
